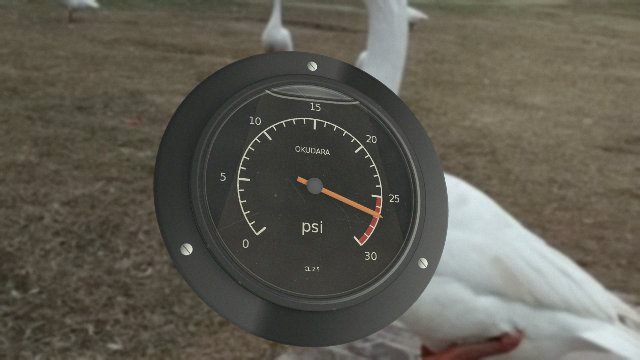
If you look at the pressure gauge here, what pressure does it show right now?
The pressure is 27 psi
